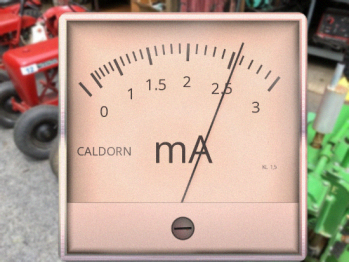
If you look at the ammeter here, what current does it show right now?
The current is 2.55 mA
